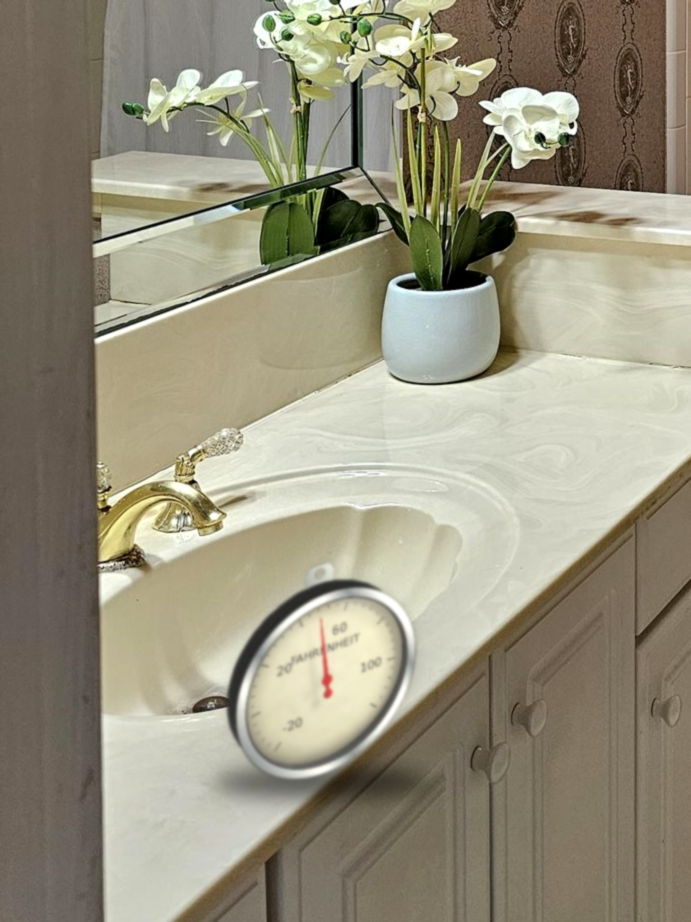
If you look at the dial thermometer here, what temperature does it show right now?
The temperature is 48 °F
